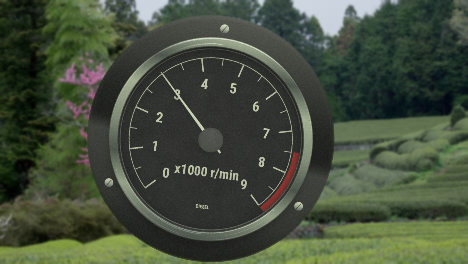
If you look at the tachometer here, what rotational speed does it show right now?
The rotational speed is 3000 rpm
